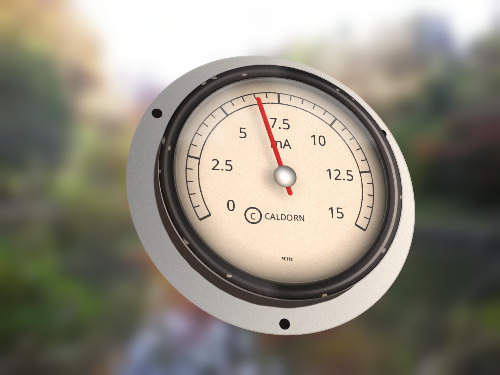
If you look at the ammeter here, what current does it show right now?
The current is 6.5 mA
